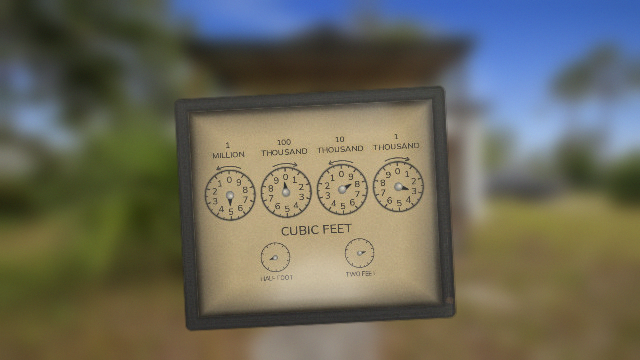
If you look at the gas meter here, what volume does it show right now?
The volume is 498300 ft³
